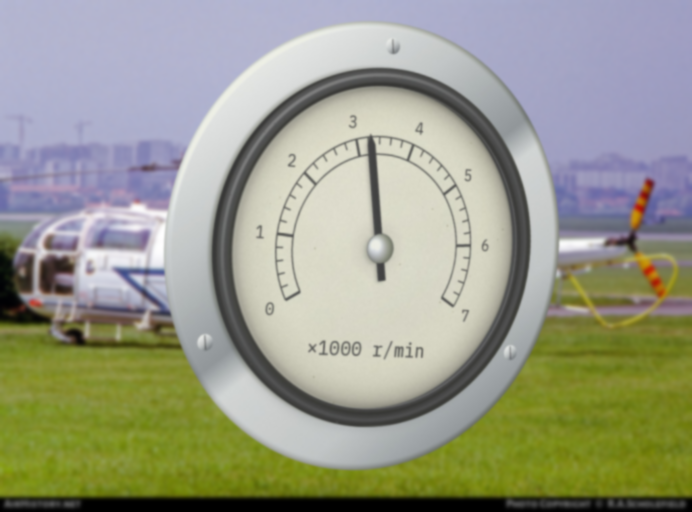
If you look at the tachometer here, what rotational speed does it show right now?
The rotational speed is 3200 rpm
